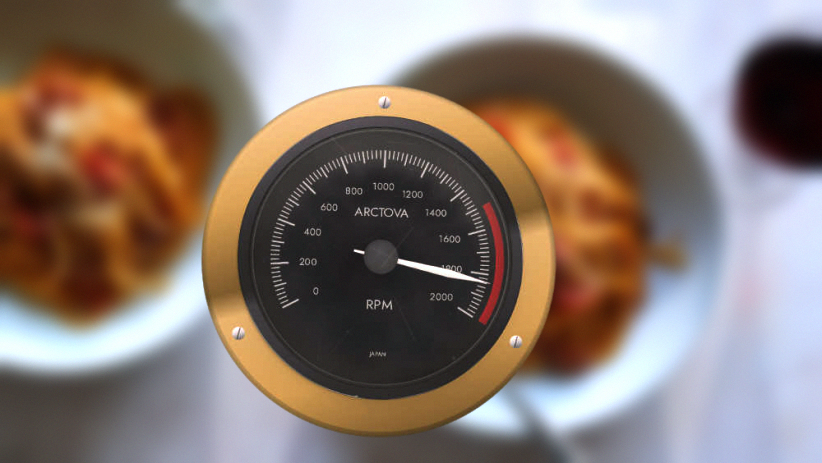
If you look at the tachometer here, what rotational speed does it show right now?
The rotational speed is 1840 rpm
